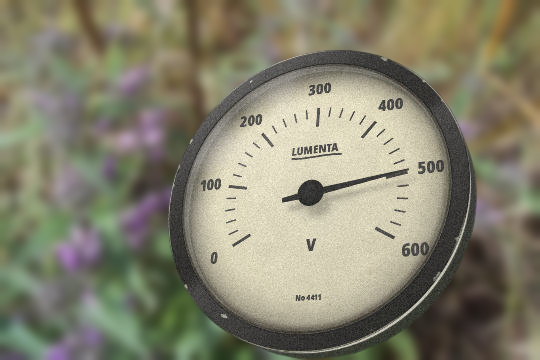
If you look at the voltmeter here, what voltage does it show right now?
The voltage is 500 V
